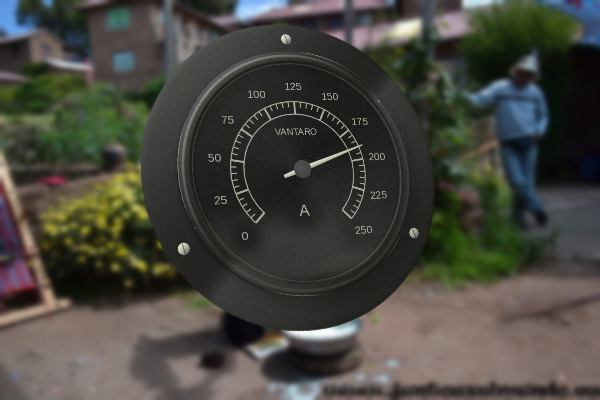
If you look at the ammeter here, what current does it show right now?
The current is 190 A
